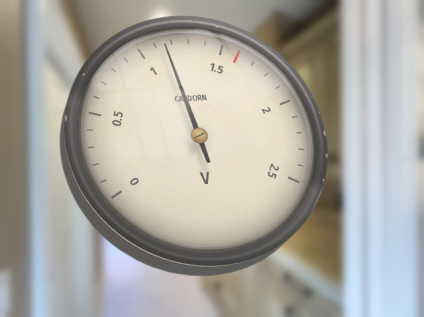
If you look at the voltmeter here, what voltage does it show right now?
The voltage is 1.15 V
